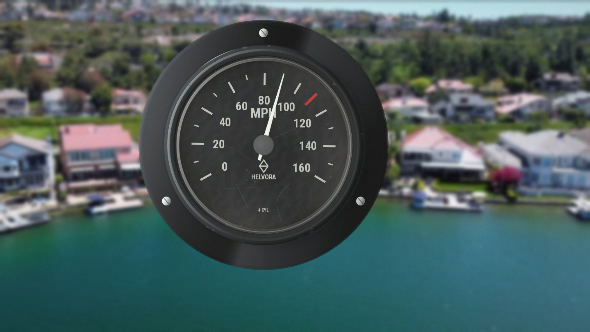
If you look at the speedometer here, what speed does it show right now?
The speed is 90 mph
